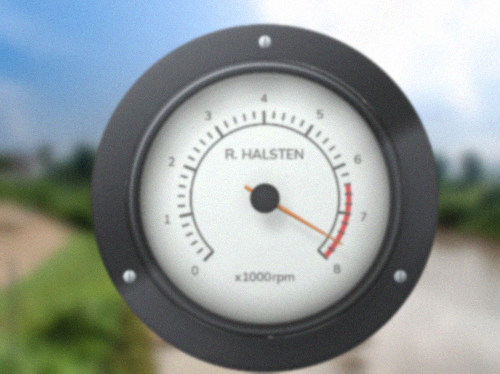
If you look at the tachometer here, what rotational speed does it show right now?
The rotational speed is 7600 rpm
